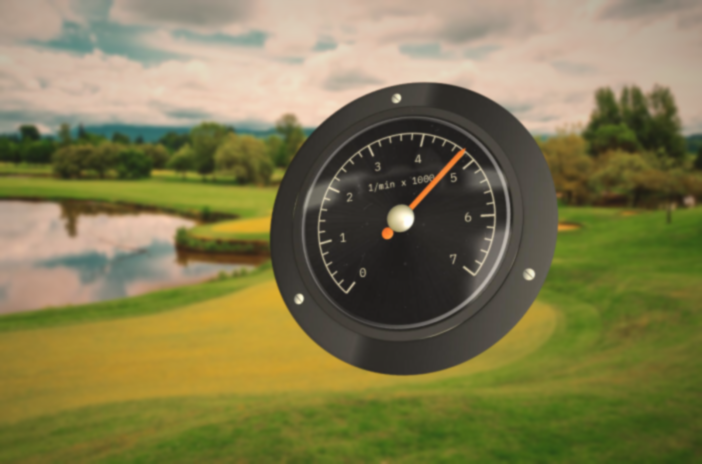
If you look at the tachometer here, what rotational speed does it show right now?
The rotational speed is 4800 rpm
